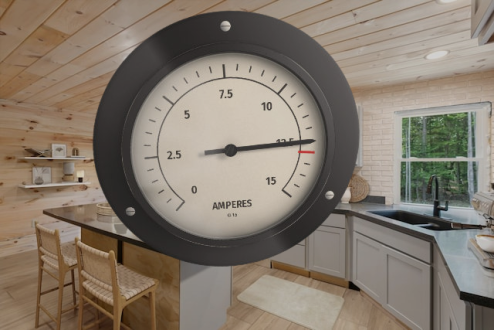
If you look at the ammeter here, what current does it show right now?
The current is 12.5 A
